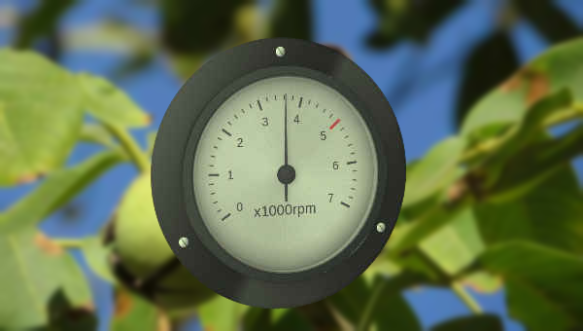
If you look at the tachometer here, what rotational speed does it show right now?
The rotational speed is 3600 rpm
